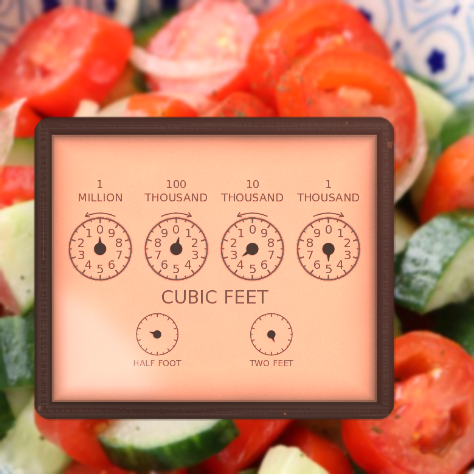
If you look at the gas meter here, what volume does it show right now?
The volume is 3500 ft³
